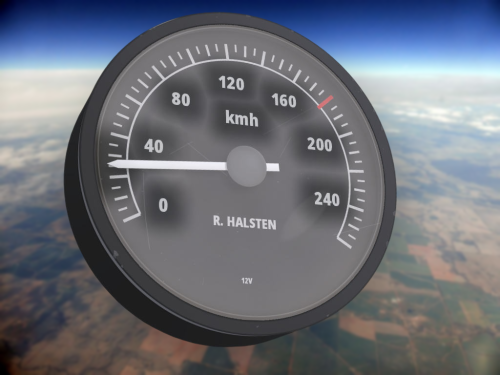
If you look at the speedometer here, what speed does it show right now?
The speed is 25 km/h
